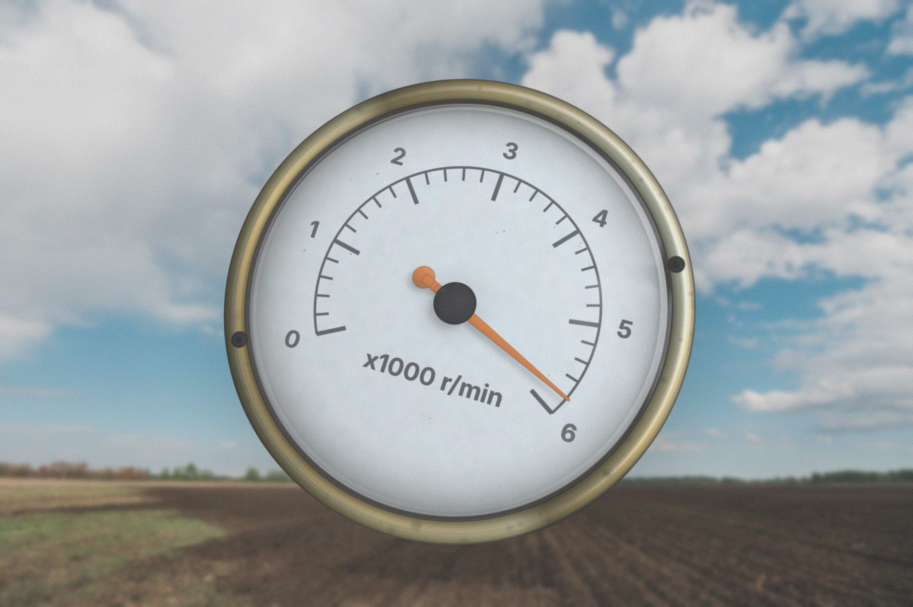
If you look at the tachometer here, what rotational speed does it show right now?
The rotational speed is 5800 rpm
